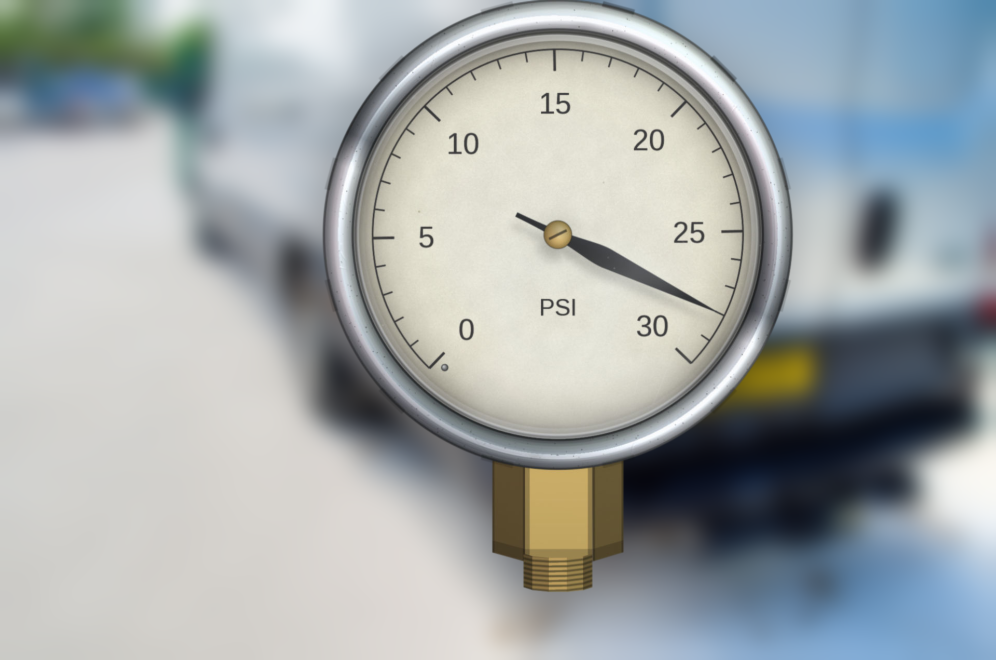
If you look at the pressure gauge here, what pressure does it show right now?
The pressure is 28 psi
